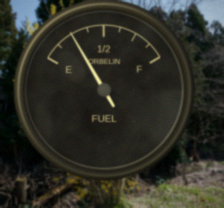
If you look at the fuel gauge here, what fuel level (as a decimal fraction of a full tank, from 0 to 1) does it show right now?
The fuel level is 0.25
